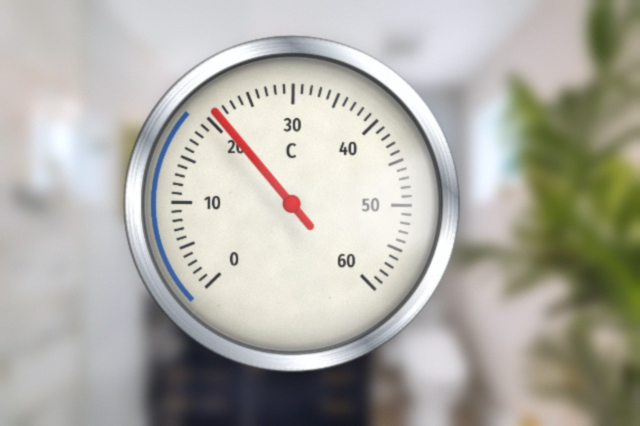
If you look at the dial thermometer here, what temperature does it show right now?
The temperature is 21 °C
